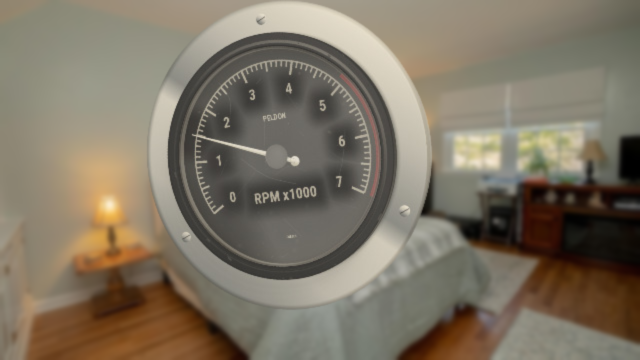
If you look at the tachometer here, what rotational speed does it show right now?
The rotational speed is 1500 rpm
